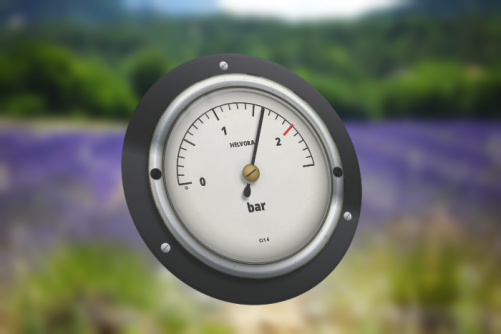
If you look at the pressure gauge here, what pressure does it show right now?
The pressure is 1.6 bar
